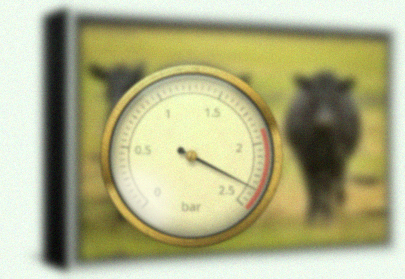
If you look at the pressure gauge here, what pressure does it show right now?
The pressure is 2.35 bar
